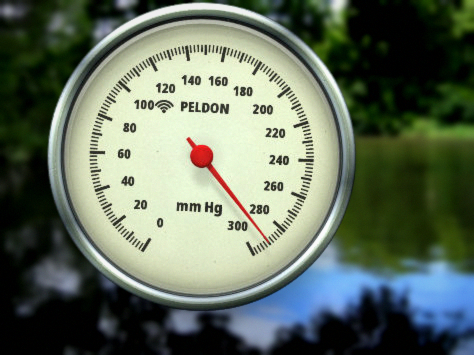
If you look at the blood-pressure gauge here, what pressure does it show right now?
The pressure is 290 mmHg
